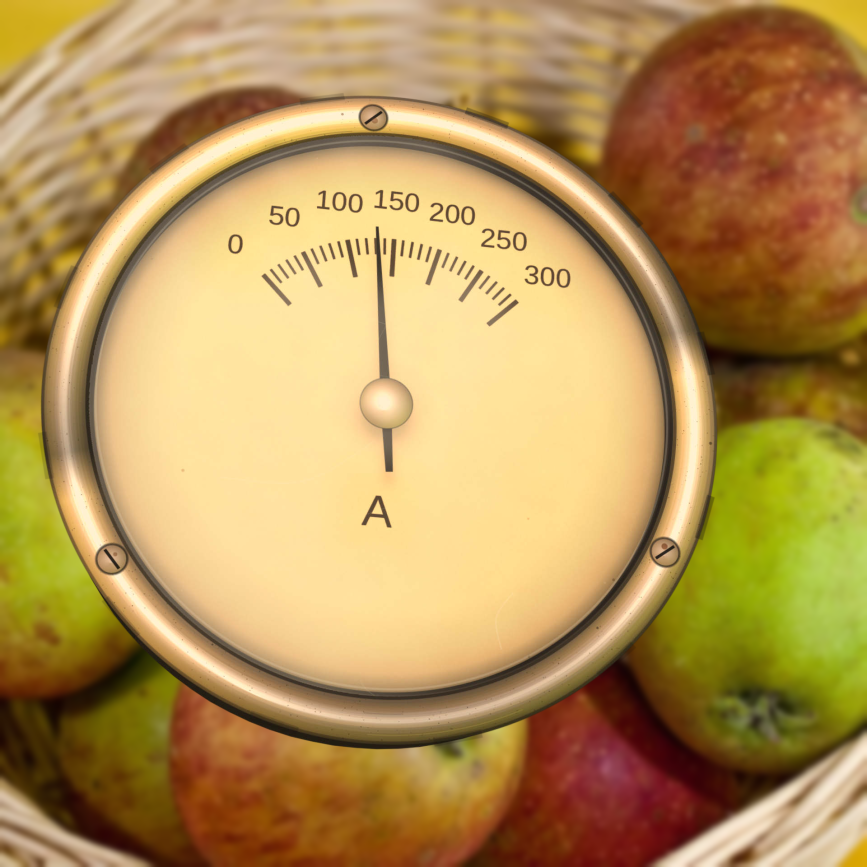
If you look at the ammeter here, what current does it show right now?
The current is 130 A
